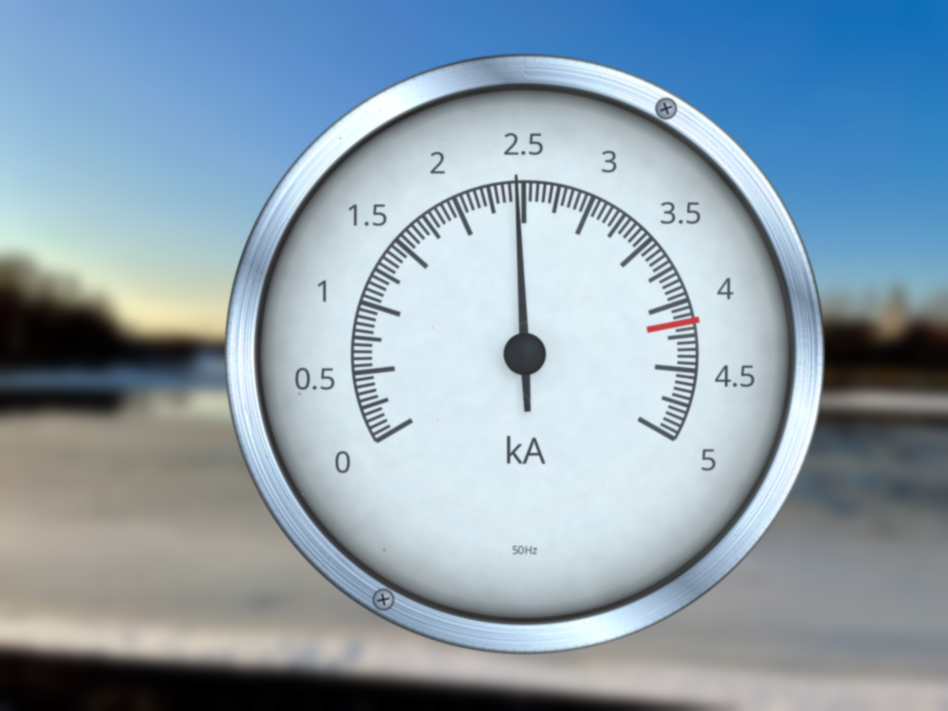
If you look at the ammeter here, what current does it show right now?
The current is 2.45 kA
